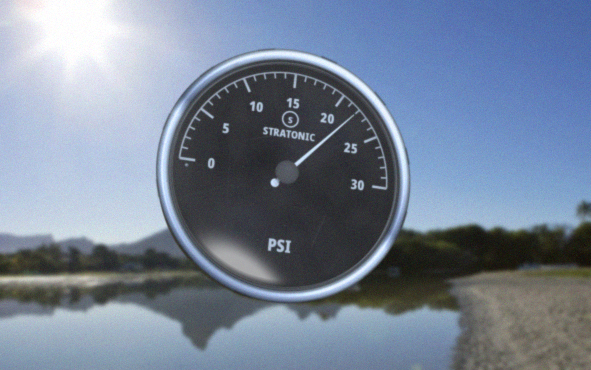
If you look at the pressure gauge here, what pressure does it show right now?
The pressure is 22 psi
